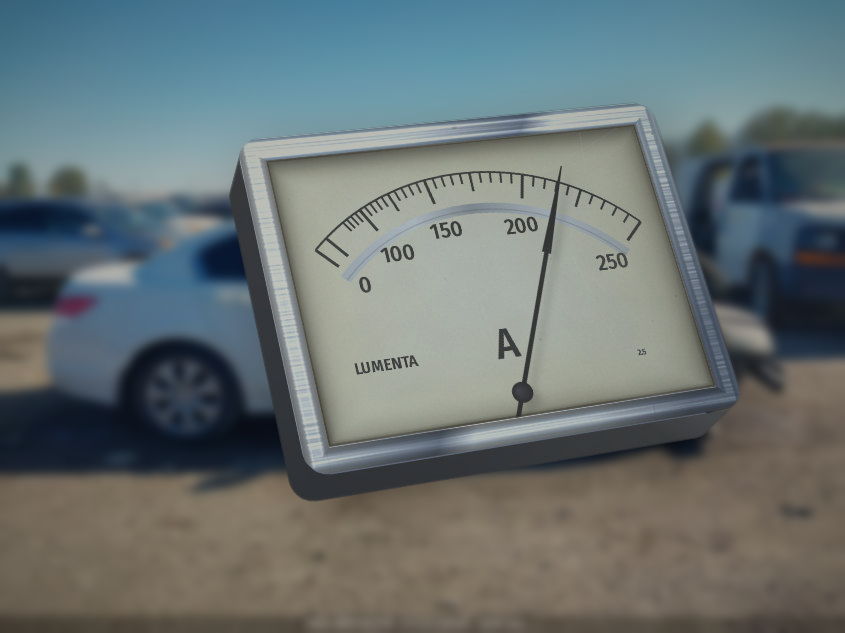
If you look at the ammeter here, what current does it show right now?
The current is 215 A
